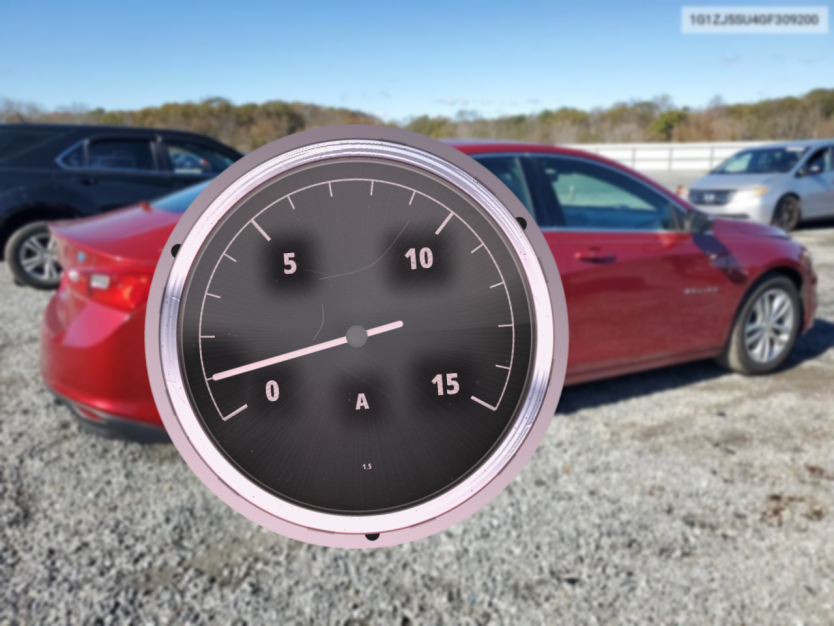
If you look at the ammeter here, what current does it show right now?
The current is 1 A
